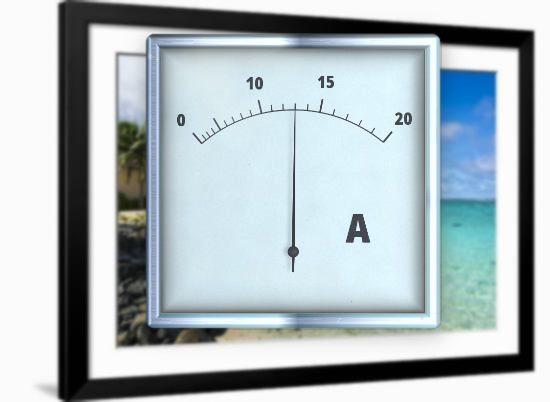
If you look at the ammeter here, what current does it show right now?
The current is 13 A
